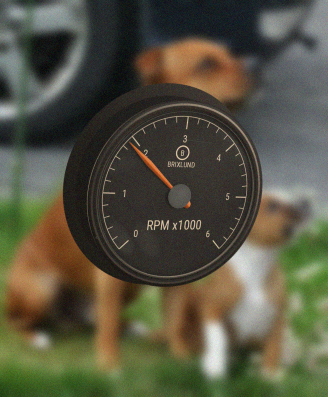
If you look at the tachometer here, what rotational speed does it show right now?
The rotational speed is 1900 rpm
